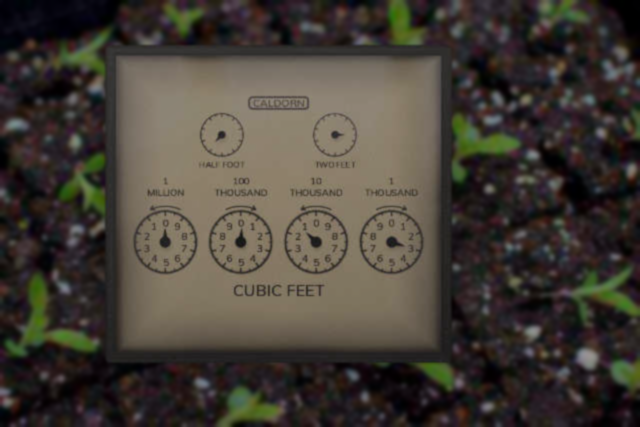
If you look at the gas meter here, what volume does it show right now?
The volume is 1300 ft³
